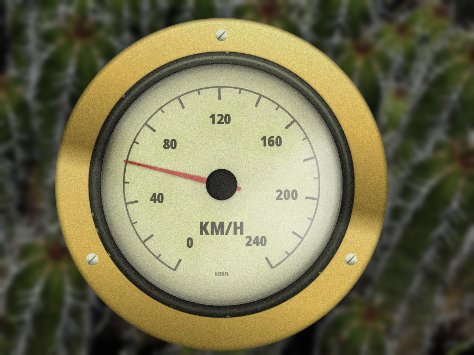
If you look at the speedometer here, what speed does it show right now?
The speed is 60 km/h
